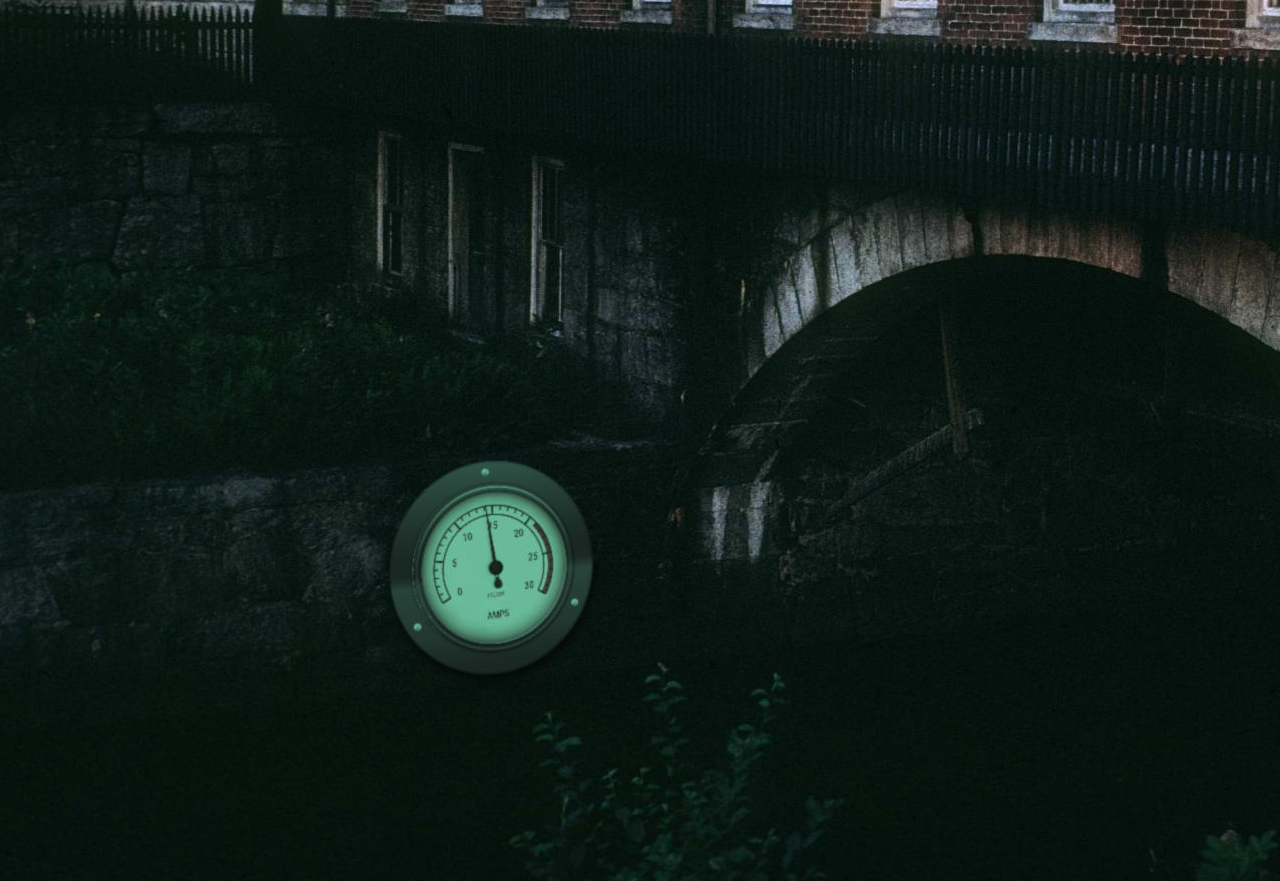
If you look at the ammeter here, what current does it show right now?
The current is 14 A
